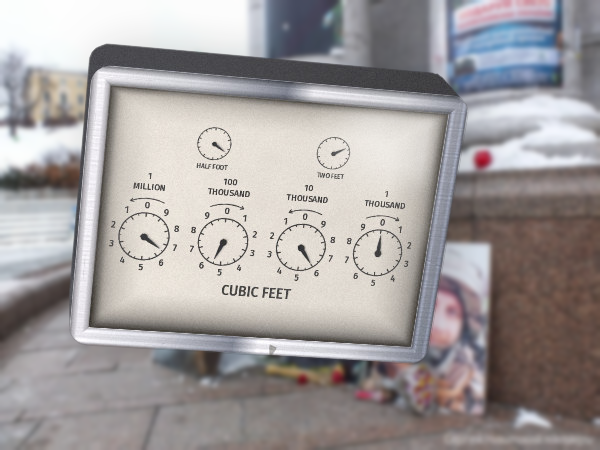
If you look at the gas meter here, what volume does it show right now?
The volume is 656000 ft³
